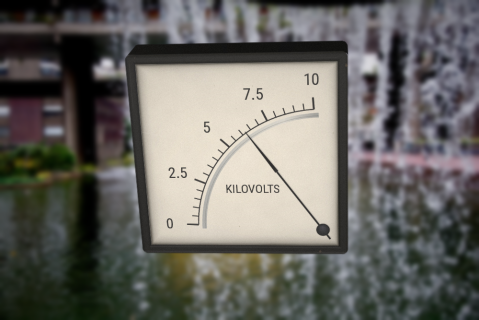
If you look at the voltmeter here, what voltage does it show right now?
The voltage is 6.25 kV
